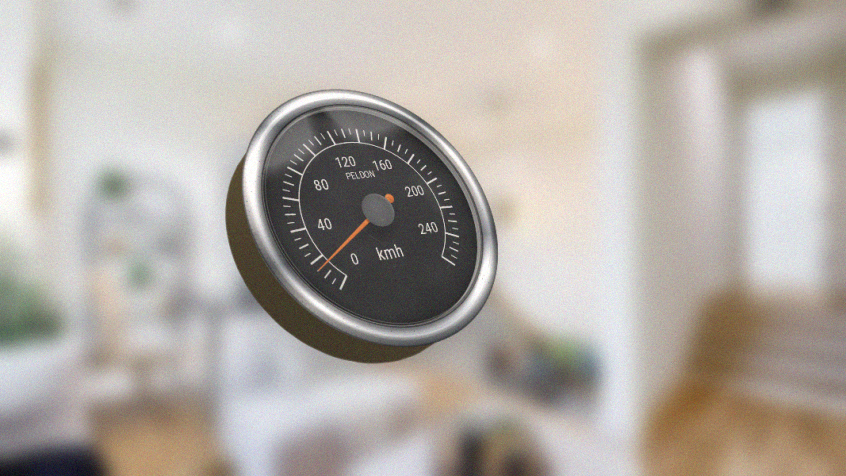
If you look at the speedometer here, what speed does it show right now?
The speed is 15 km/h
